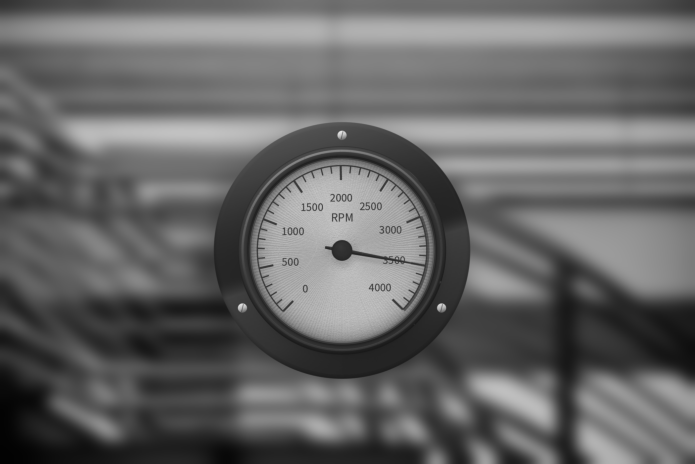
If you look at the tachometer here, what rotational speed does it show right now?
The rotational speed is 3500 rpm
